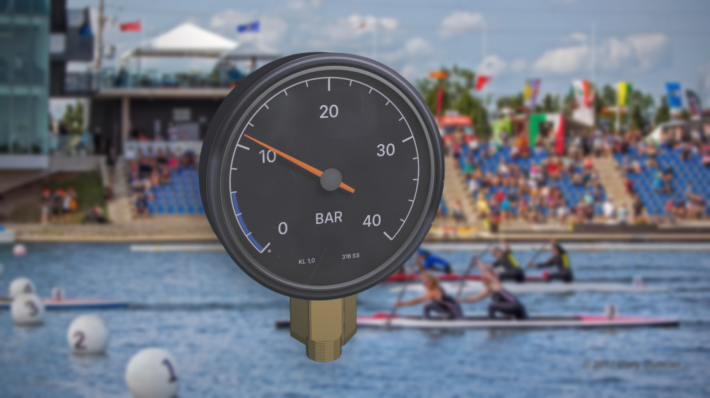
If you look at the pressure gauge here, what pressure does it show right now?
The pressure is 11 bar
